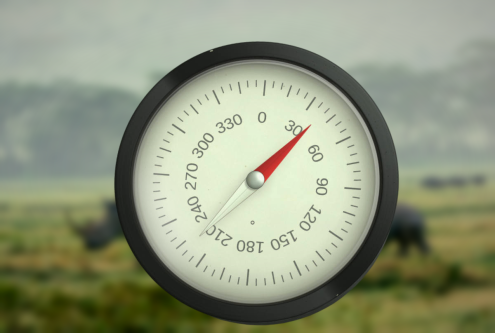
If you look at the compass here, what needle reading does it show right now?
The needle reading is 40 °
